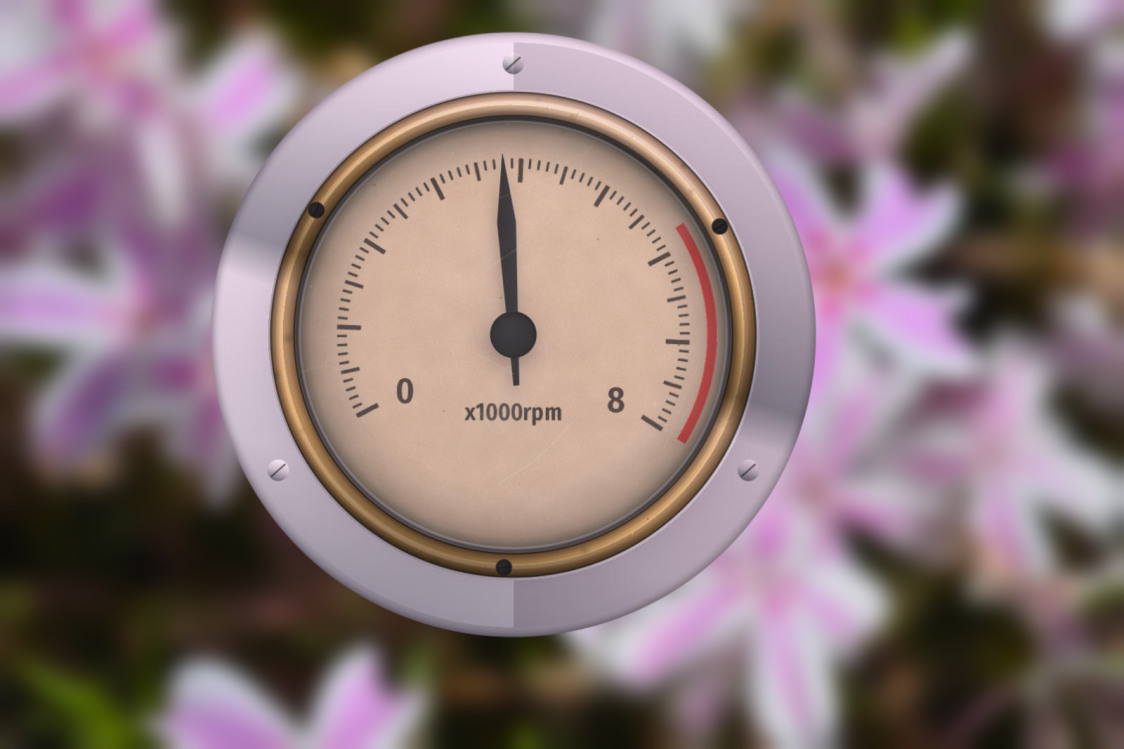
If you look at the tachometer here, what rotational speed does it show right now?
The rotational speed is 3800 rpm
